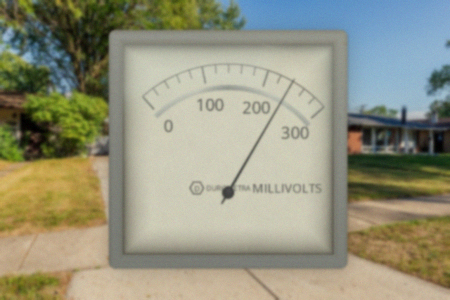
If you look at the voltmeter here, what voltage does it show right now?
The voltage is 240 mV
